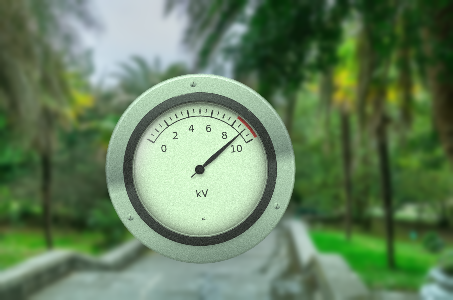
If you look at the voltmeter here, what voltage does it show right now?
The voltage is 9 kV
